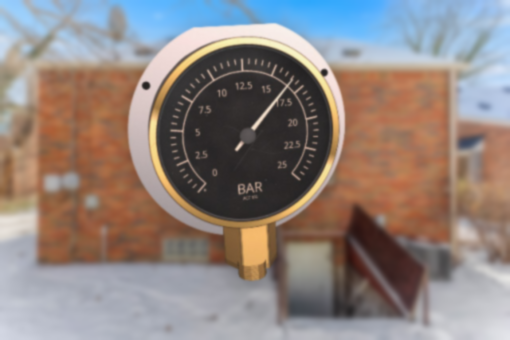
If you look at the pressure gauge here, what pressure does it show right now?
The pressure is 16.5 bar
